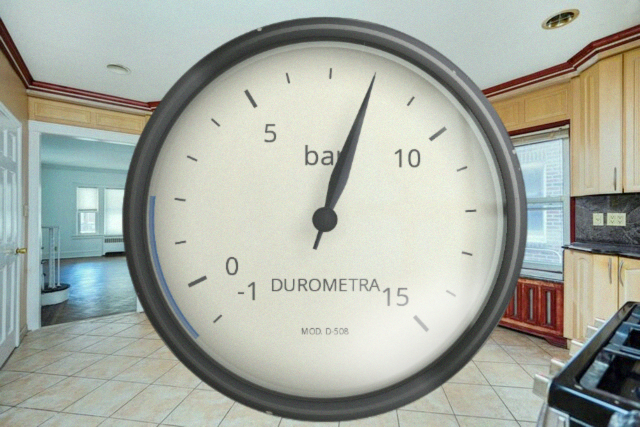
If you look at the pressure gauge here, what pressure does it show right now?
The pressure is 8 bar
